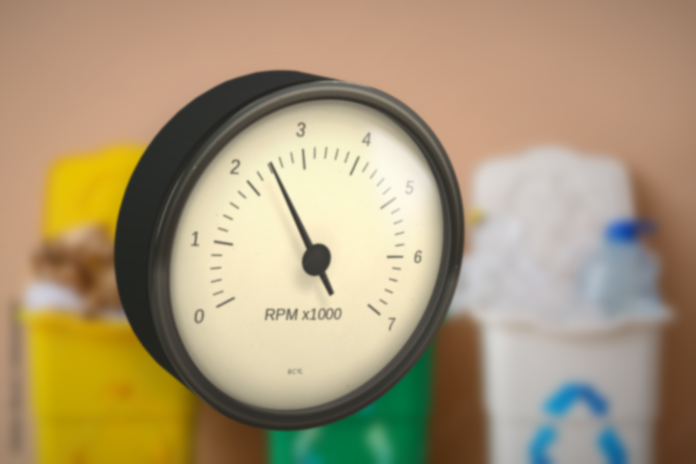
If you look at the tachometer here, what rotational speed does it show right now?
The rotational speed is 2400 rpm
